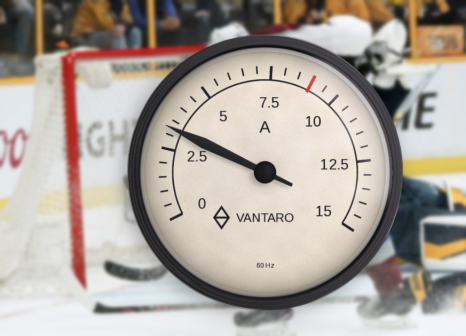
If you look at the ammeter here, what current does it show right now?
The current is 3.25 A
